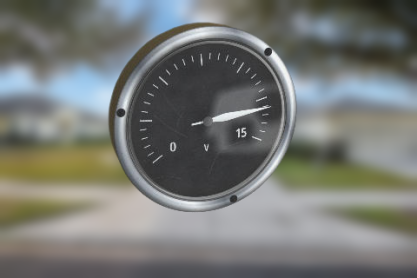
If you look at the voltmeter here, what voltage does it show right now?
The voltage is 13 V
